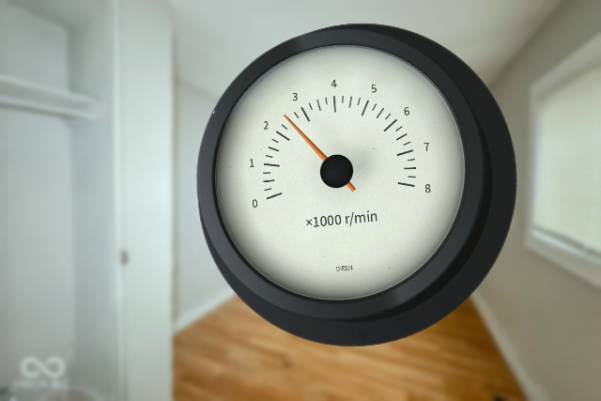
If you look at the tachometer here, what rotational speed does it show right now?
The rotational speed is 2500 rpm
